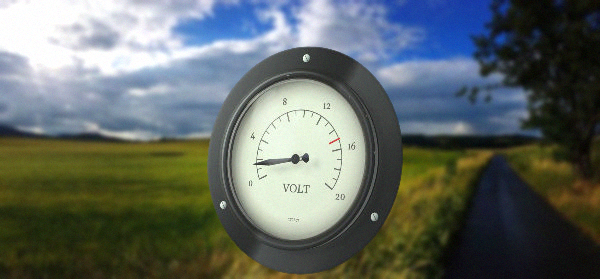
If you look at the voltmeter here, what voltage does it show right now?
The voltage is 1.5 V
